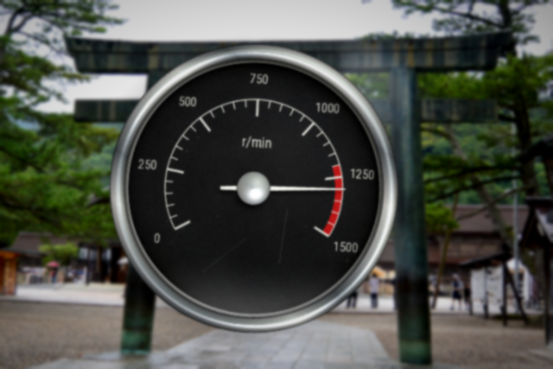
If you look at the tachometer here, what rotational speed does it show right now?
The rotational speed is 1300 rpm
